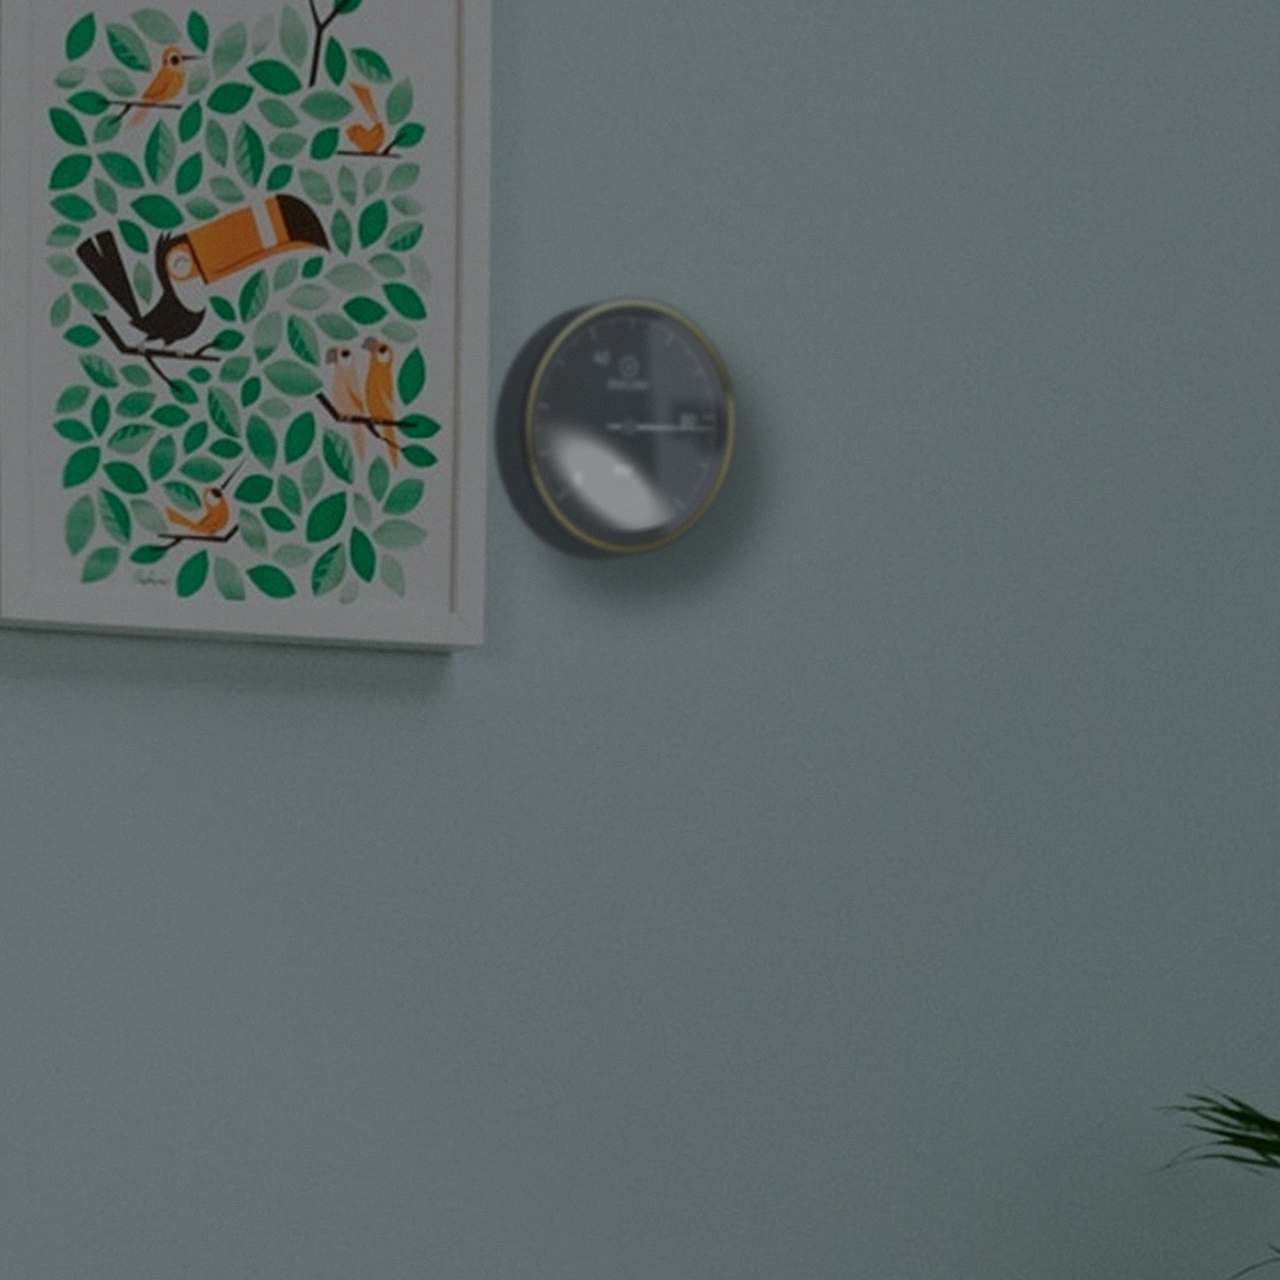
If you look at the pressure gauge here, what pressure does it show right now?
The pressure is 82.5 bar
